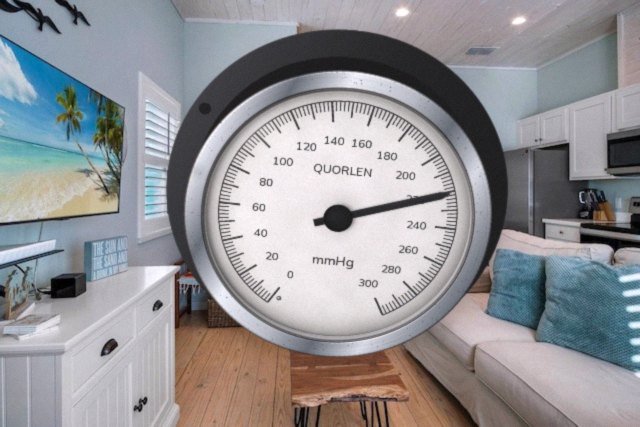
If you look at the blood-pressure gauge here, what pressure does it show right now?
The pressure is 220 mmHg
